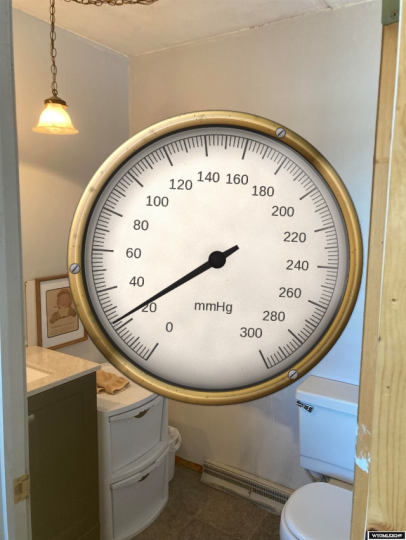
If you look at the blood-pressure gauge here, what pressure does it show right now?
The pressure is 24 mmHg
